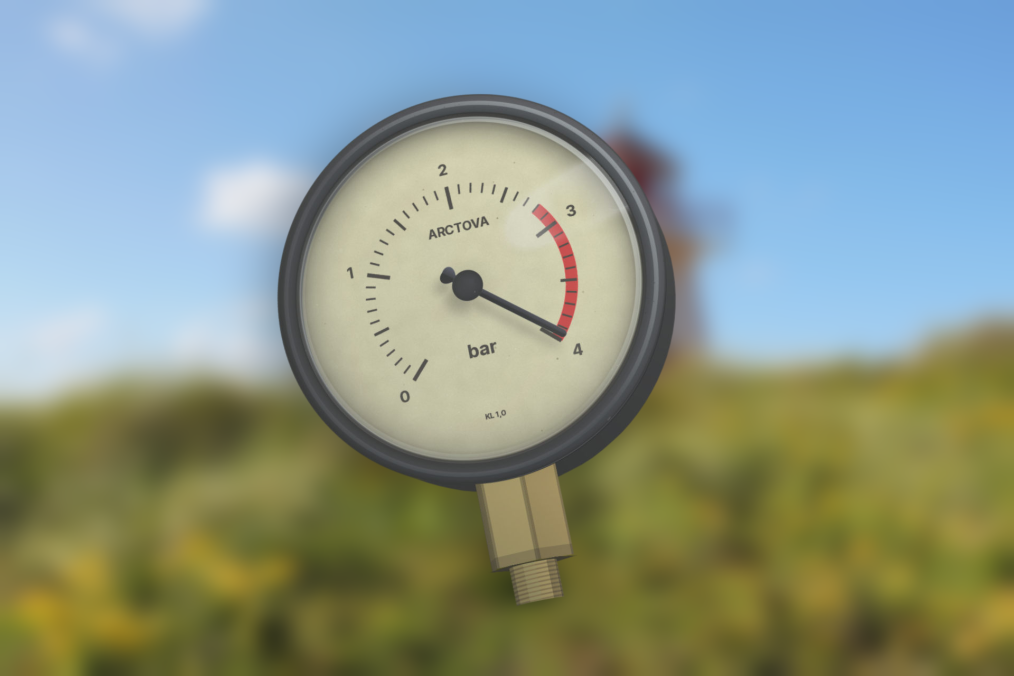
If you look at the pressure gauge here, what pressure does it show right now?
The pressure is 3.95 bar
